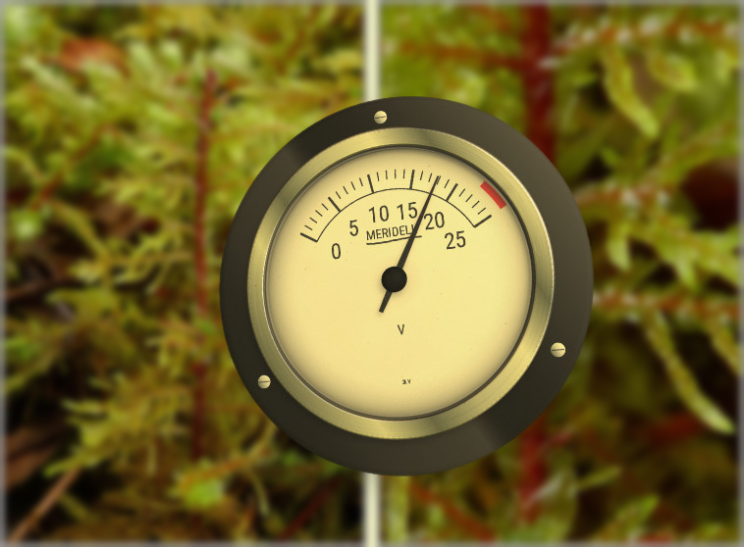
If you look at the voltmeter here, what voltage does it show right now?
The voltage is 18 V
